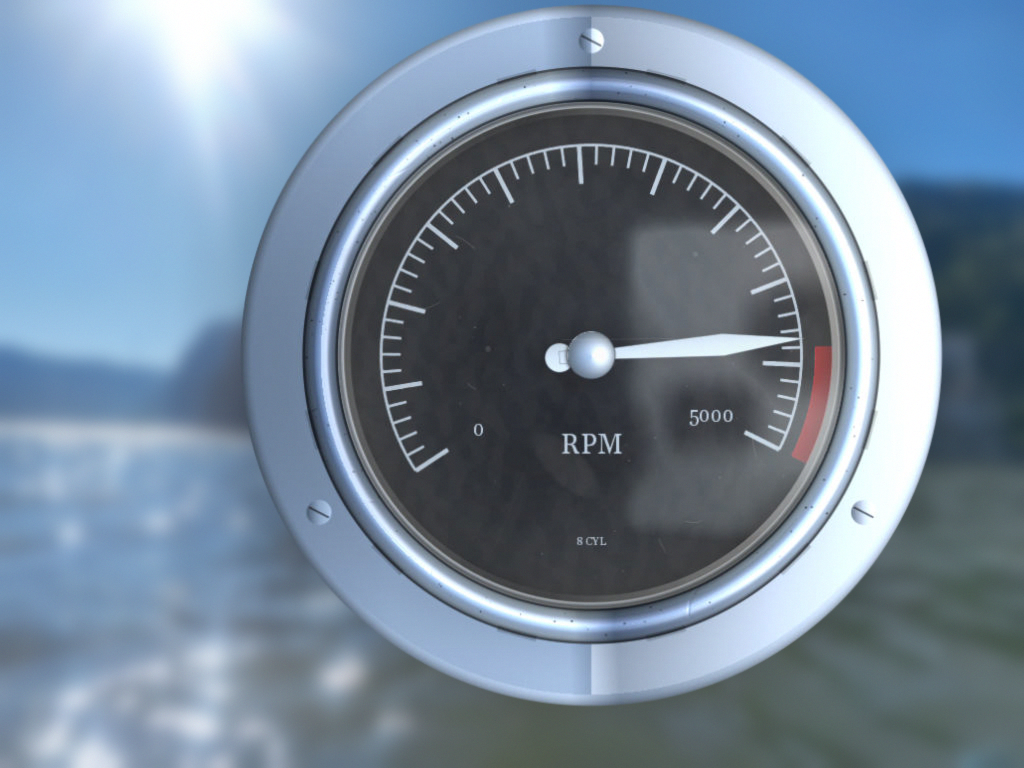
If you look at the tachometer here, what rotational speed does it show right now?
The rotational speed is 4350 rpm
